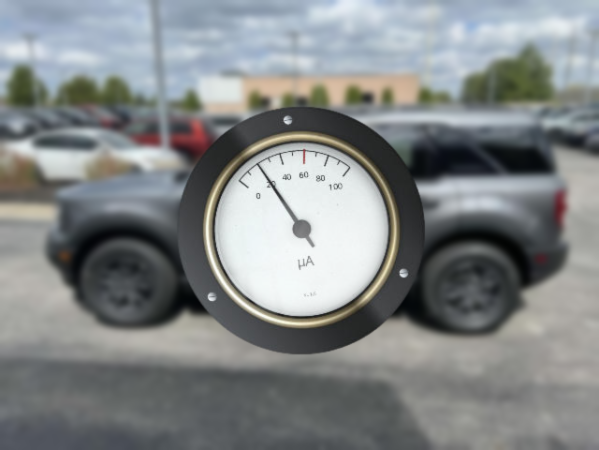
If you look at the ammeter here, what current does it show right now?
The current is 20 µA
